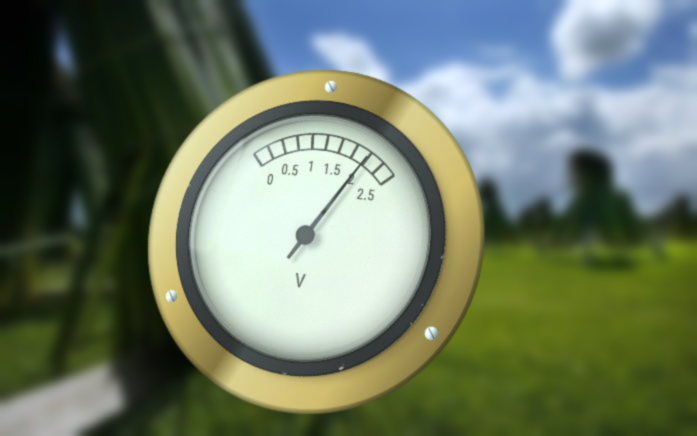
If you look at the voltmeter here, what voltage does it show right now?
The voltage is 2 V
